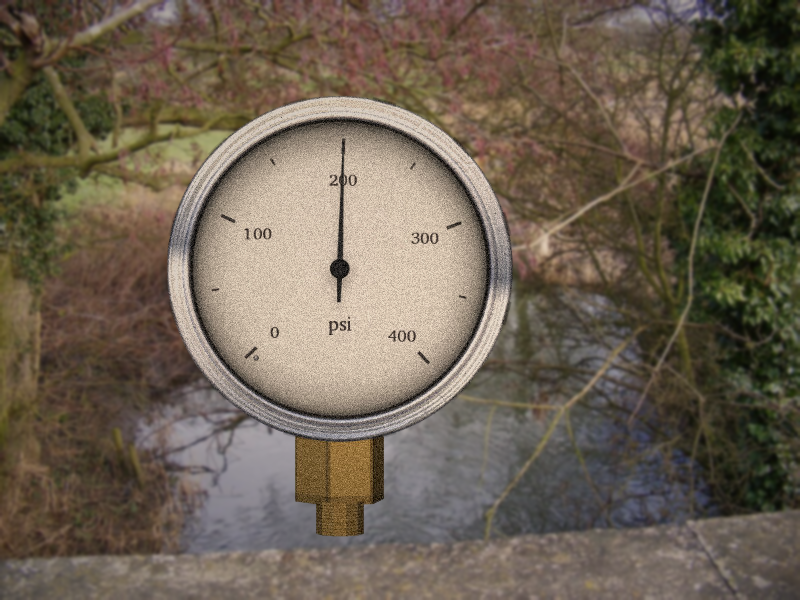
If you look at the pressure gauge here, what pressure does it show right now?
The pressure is 200 psi
